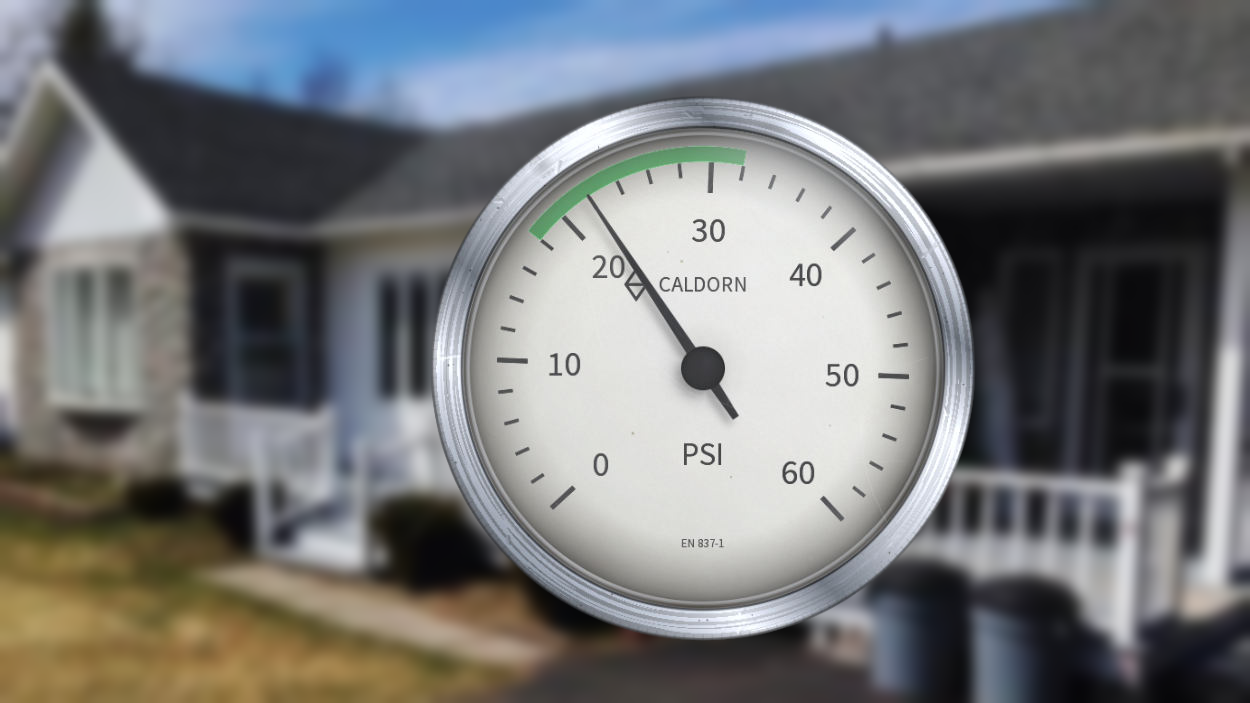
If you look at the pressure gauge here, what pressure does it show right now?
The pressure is 22 psi
